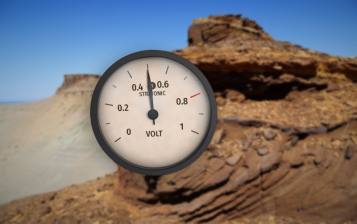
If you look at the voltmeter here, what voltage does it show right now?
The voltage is 0.5 V
